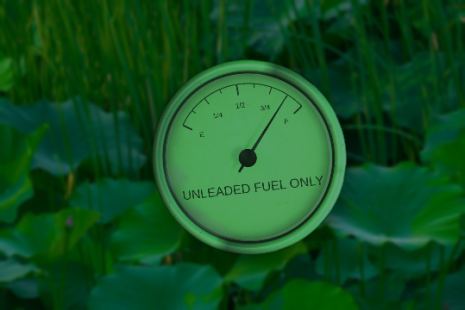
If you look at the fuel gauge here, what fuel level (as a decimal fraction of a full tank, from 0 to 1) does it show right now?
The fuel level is 0.875
